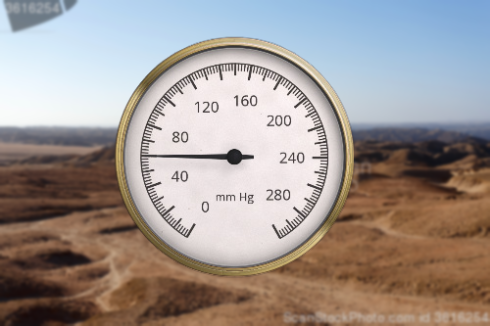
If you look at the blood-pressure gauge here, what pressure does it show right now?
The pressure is 60 mmHg
